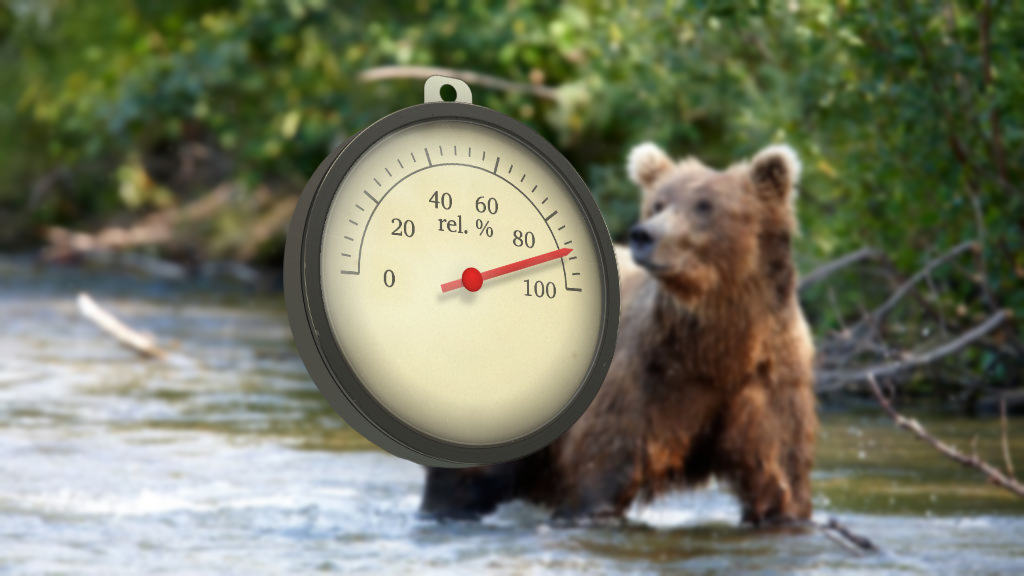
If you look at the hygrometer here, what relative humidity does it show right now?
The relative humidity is 90 %
